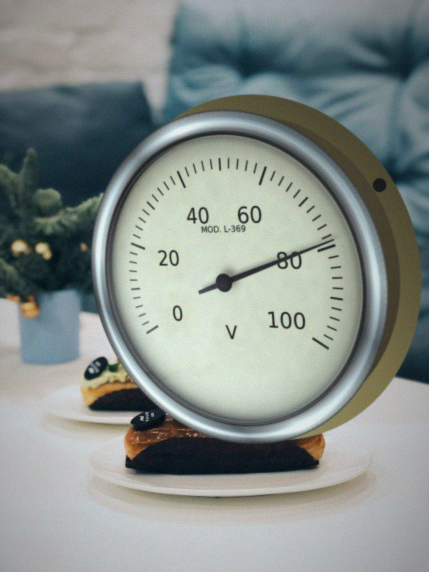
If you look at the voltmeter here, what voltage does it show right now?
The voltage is 79 V
